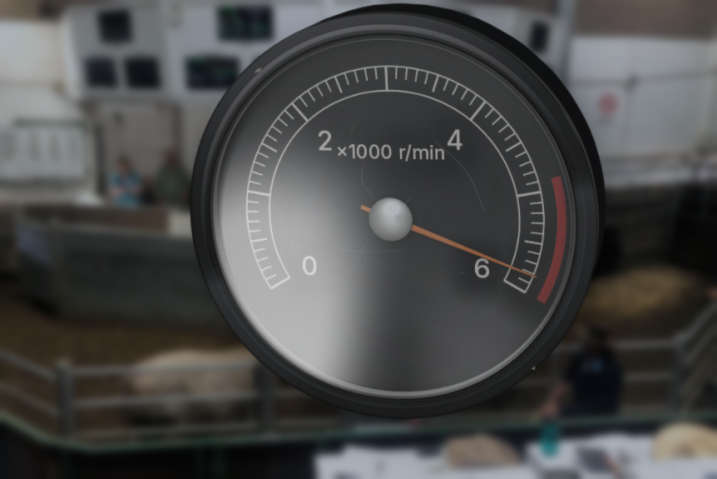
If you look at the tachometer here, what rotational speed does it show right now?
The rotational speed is 5800 rpm
